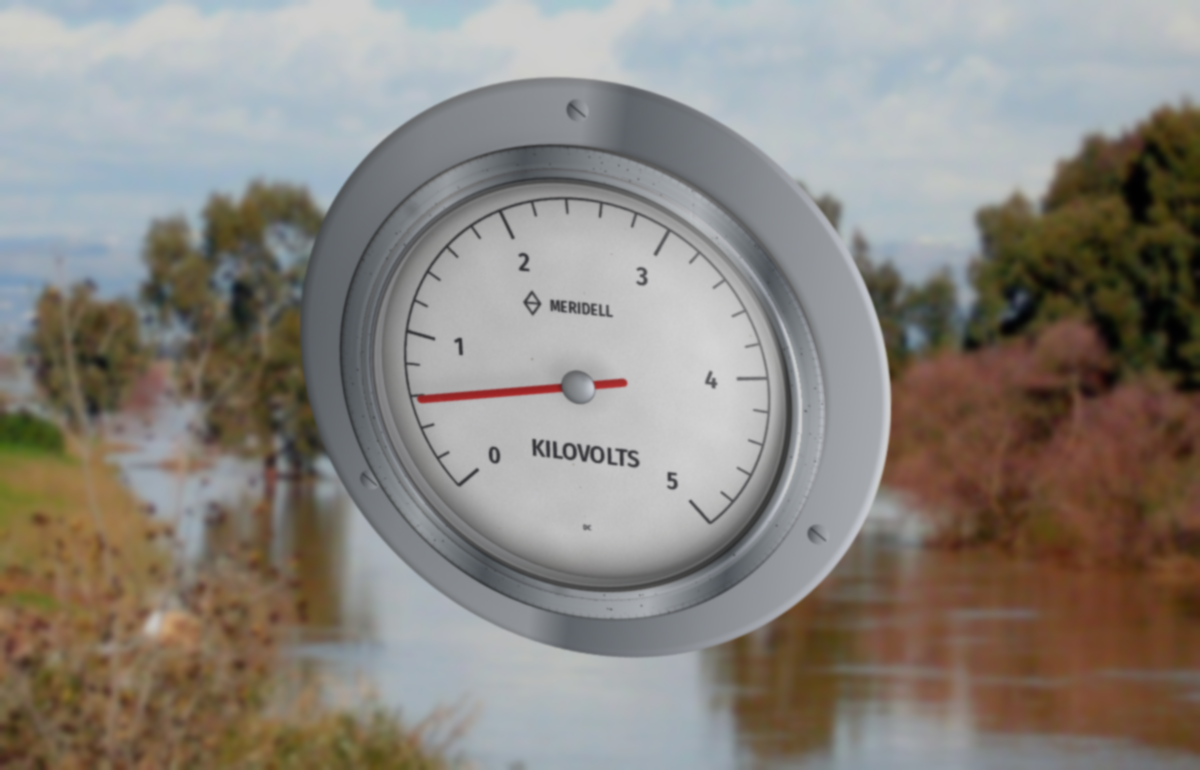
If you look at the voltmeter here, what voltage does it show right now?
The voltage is 0.6 kV
